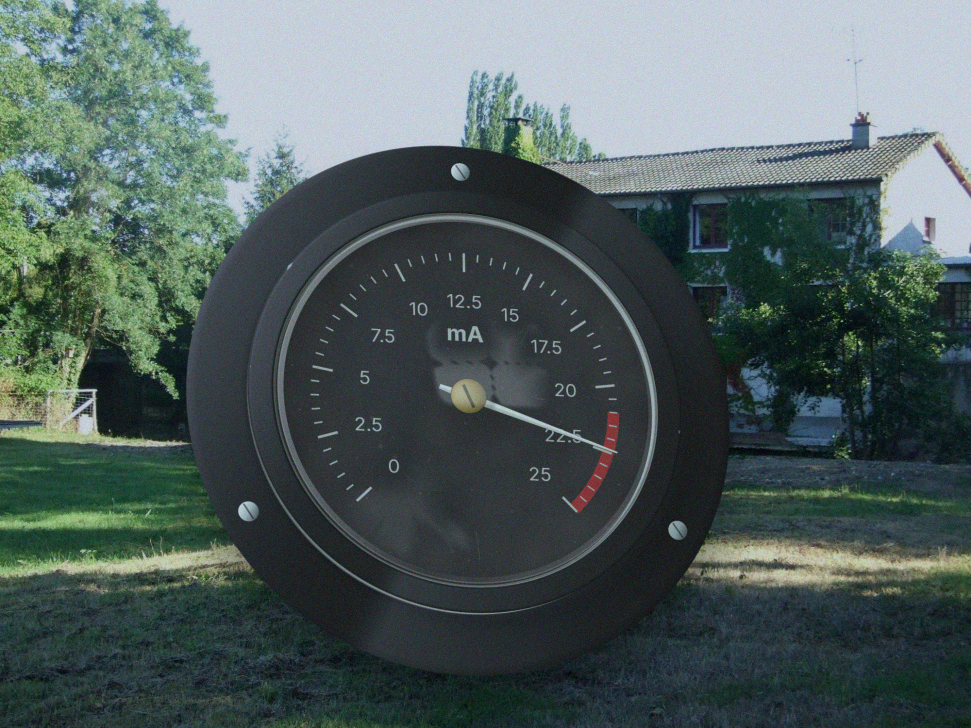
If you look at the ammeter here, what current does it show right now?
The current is 22.5 mA
